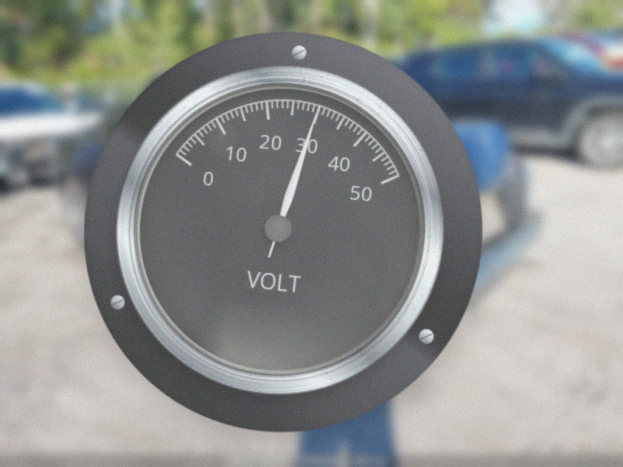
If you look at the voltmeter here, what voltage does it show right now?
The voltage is 30 V
